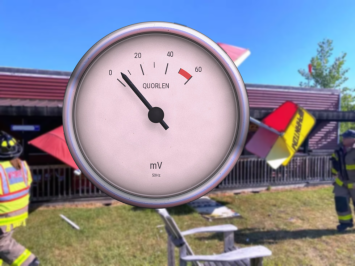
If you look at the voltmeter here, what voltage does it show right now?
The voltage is 5 mV
